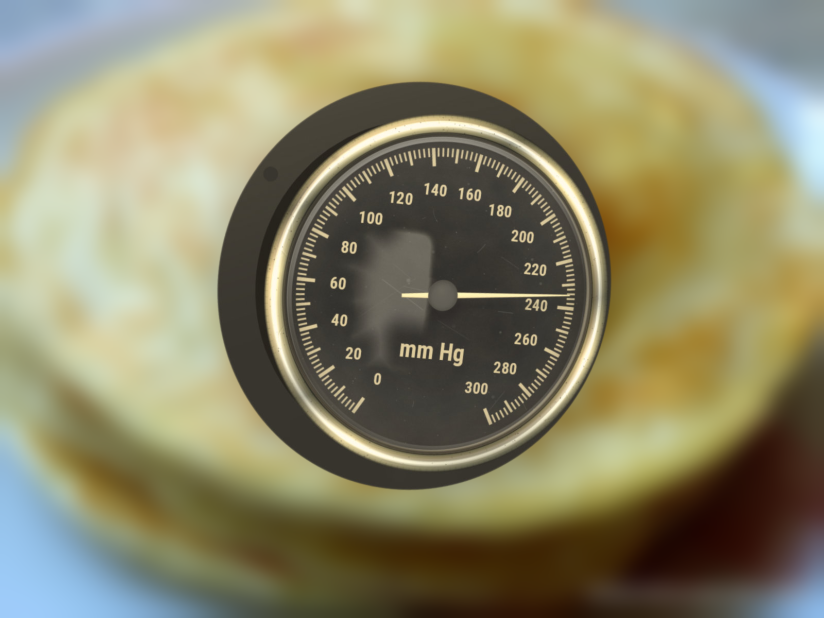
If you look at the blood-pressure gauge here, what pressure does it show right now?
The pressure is 234 mmHg
